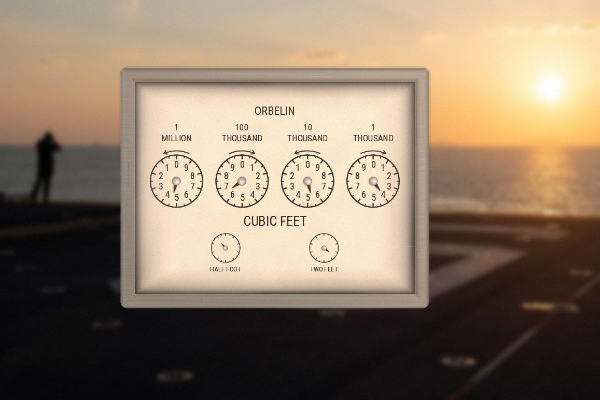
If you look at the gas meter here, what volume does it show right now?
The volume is 465400 ft³
